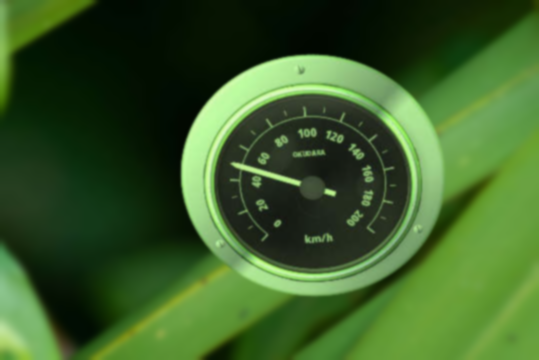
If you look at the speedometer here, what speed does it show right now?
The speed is 50 km/h
